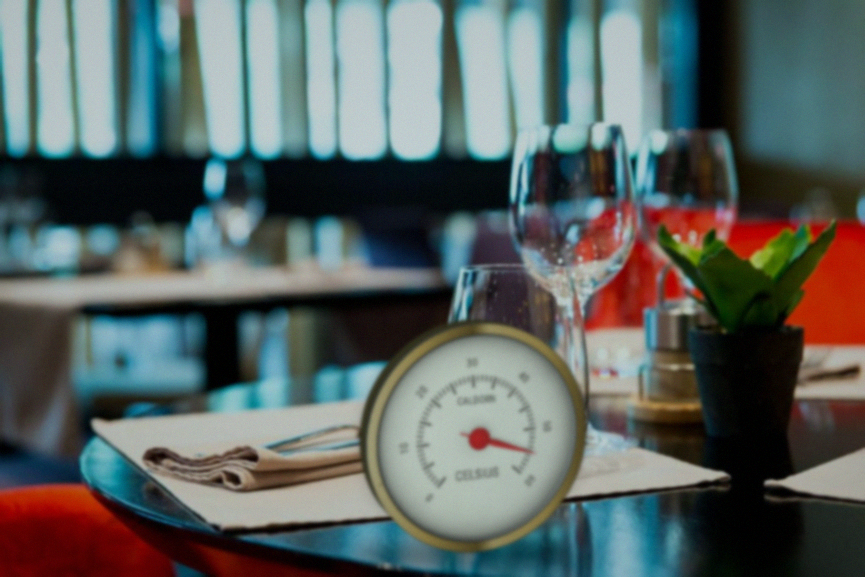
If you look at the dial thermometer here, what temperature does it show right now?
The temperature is 55 °C
